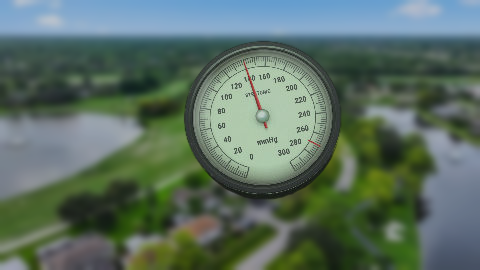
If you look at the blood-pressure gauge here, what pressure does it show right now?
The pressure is 140 mmHg
